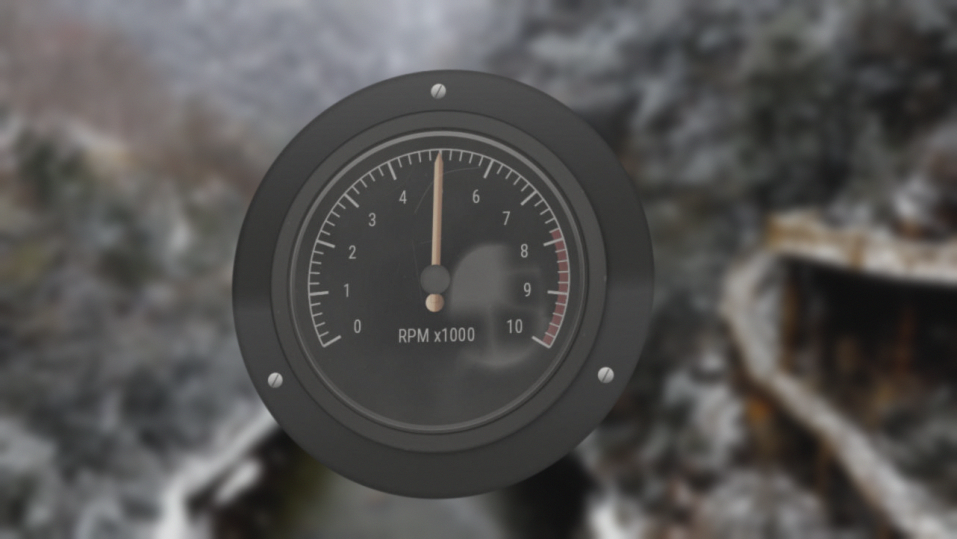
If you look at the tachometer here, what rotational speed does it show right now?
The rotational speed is 5000 rpm
